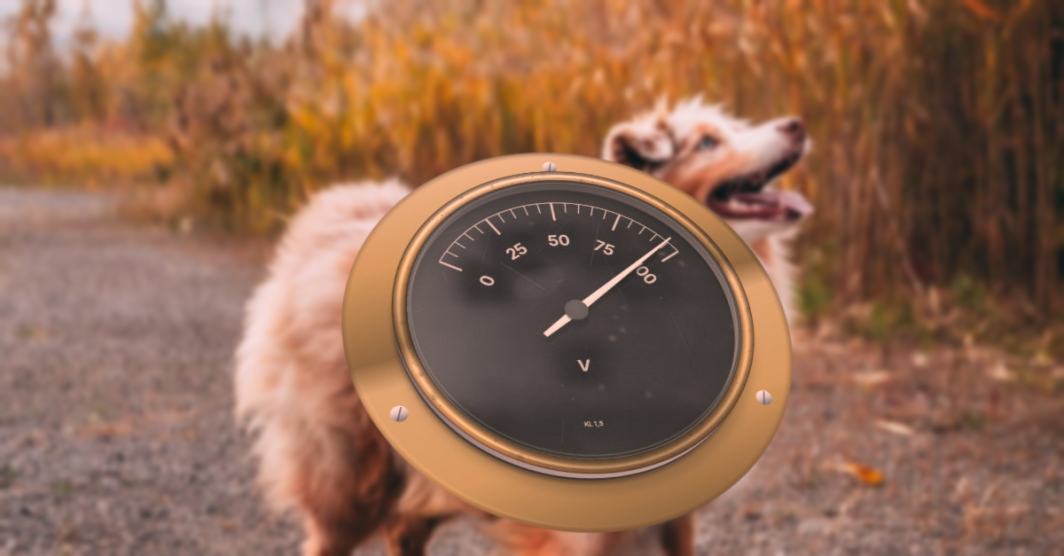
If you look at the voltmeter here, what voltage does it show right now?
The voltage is 95 V
